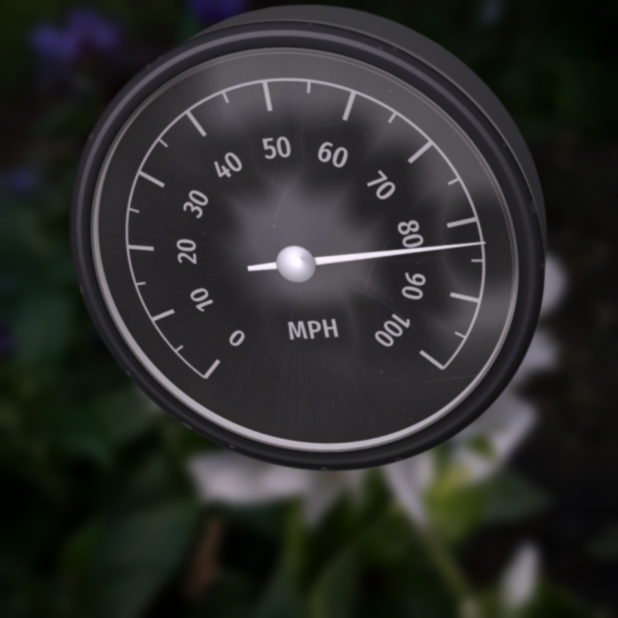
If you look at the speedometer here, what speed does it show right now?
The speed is 82.5 mph
